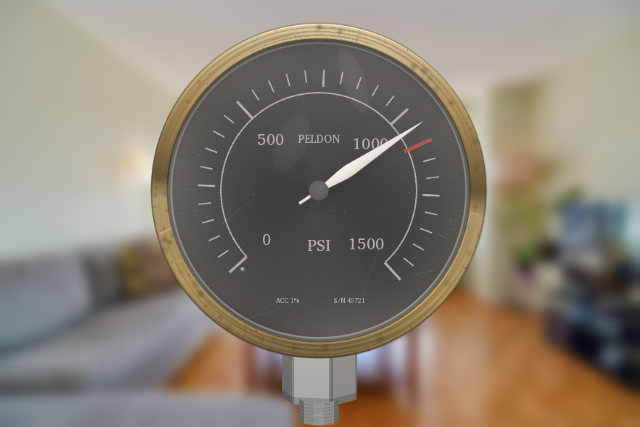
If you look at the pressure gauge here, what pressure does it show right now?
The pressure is 1050 psi
